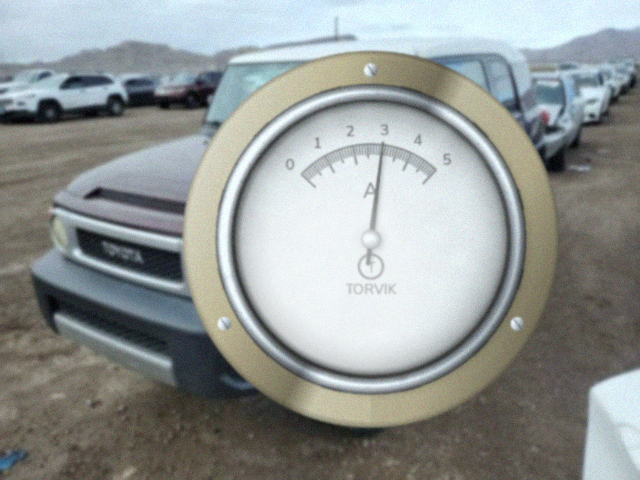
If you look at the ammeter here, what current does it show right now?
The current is 3 A
